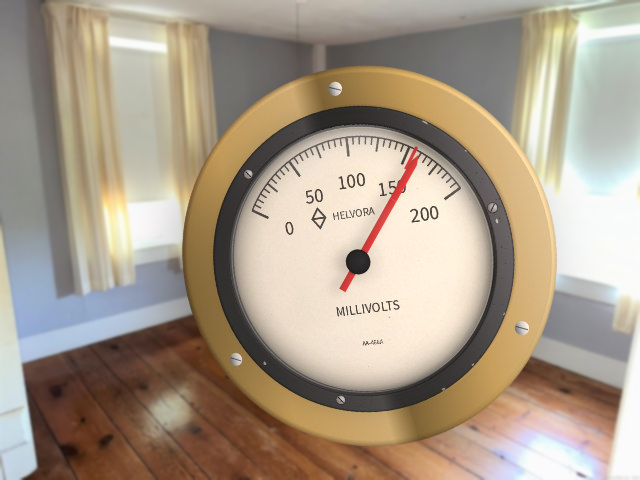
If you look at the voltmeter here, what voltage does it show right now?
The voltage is 160 mV
